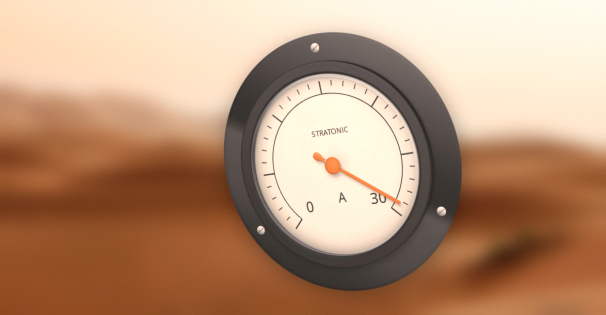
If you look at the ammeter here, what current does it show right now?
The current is 29 A
